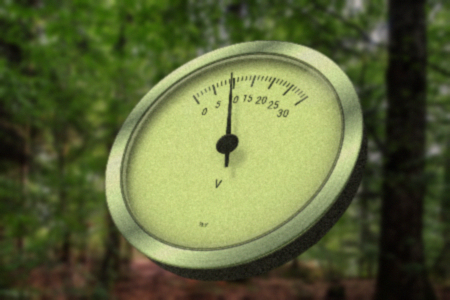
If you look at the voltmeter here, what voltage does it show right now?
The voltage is 10 V
